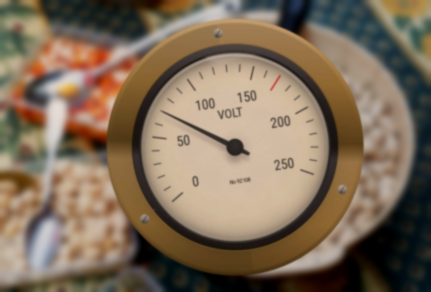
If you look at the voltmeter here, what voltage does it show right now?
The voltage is 70 V
